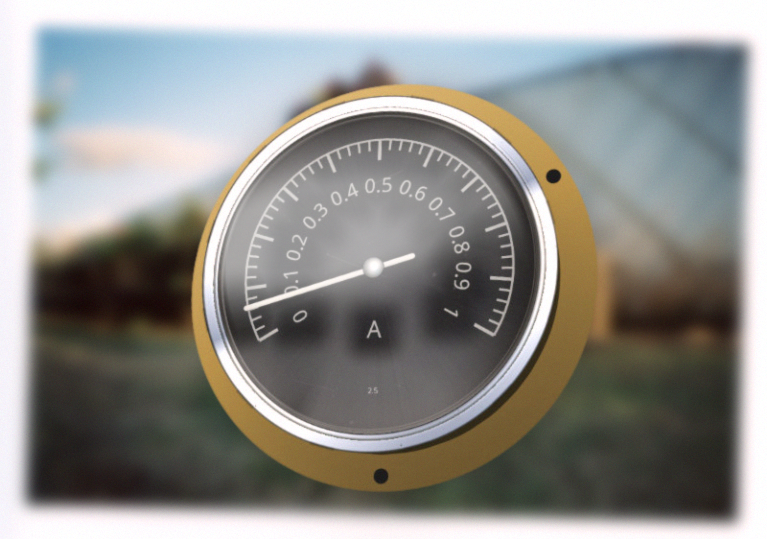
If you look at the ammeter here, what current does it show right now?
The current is 0.06 A
